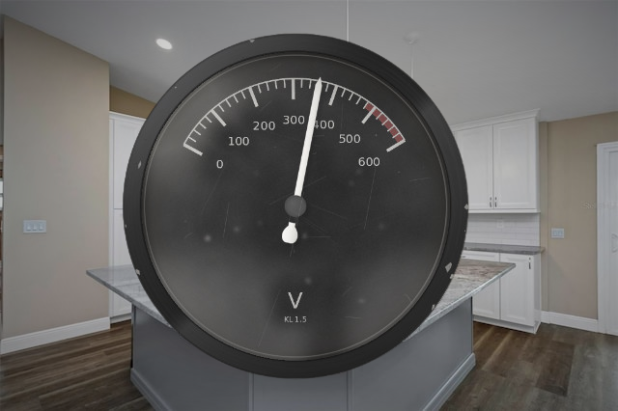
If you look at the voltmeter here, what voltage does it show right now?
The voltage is 360 V
